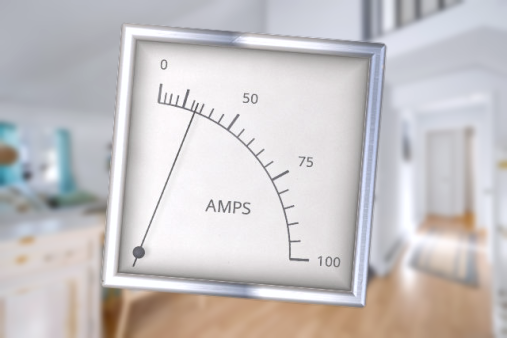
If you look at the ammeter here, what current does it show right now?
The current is 32.5 A
